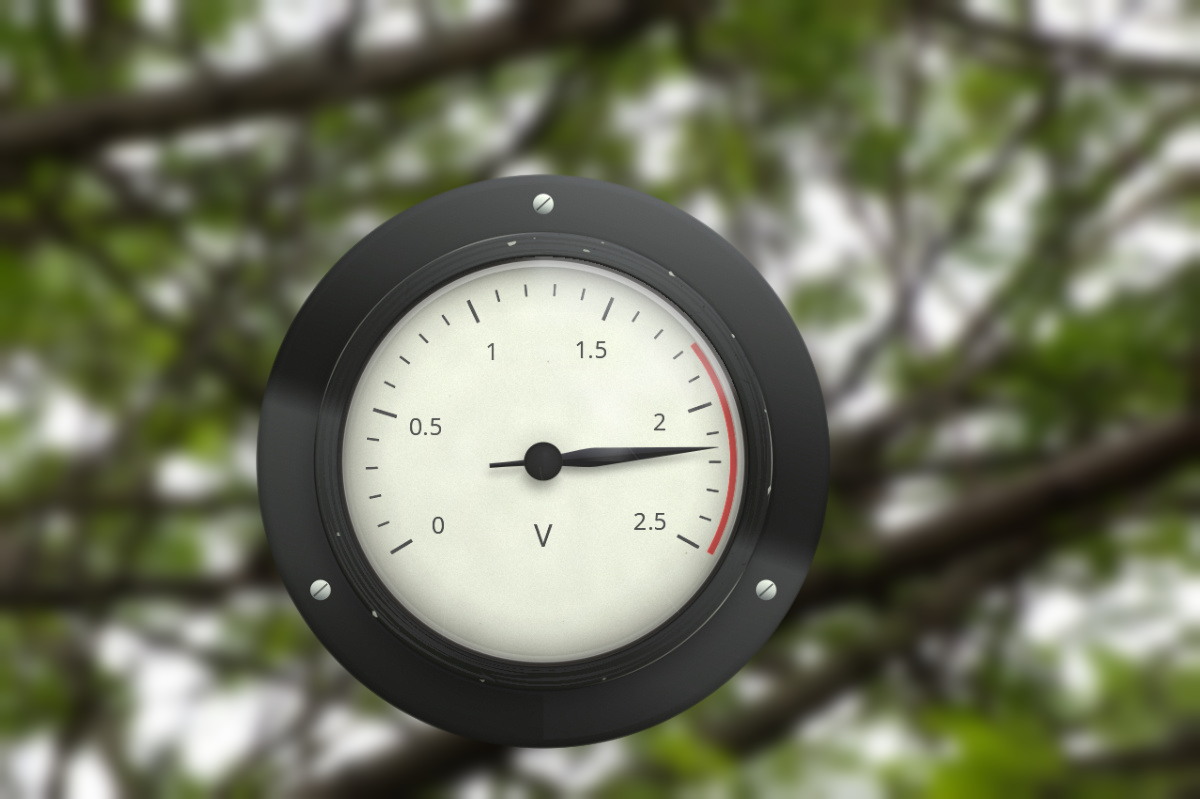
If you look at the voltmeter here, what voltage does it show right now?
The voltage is 2.15 V
